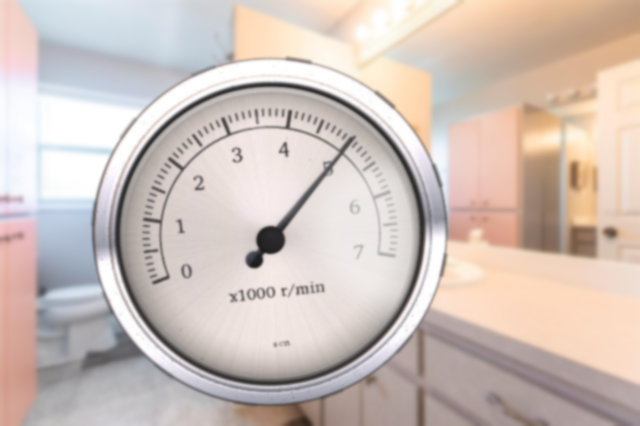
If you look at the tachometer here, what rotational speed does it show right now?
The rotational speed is 5000 rpm
